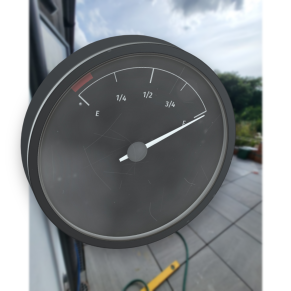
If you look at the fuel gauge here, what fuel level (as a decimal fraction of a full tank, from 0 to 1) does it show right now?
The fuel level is 1
